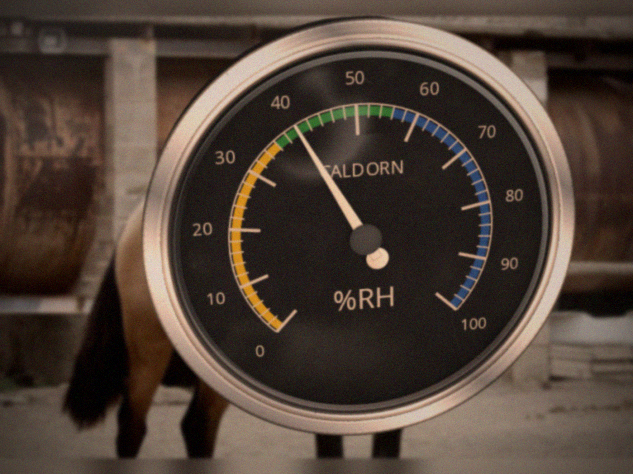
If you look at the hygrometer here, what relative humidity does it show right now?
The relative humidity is 40 %
